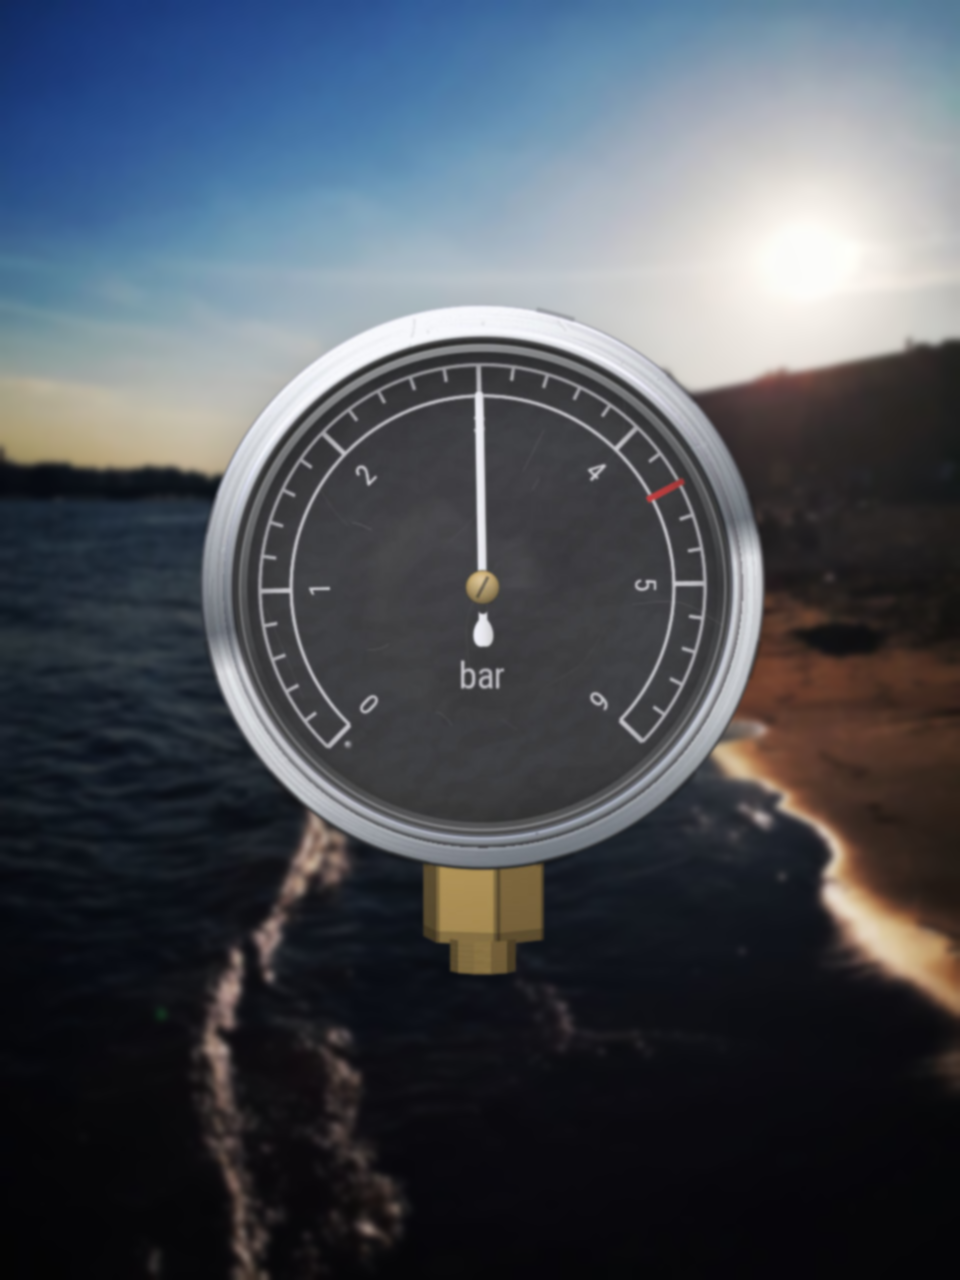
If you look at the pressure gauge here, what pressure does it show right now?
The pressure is 3 bar
